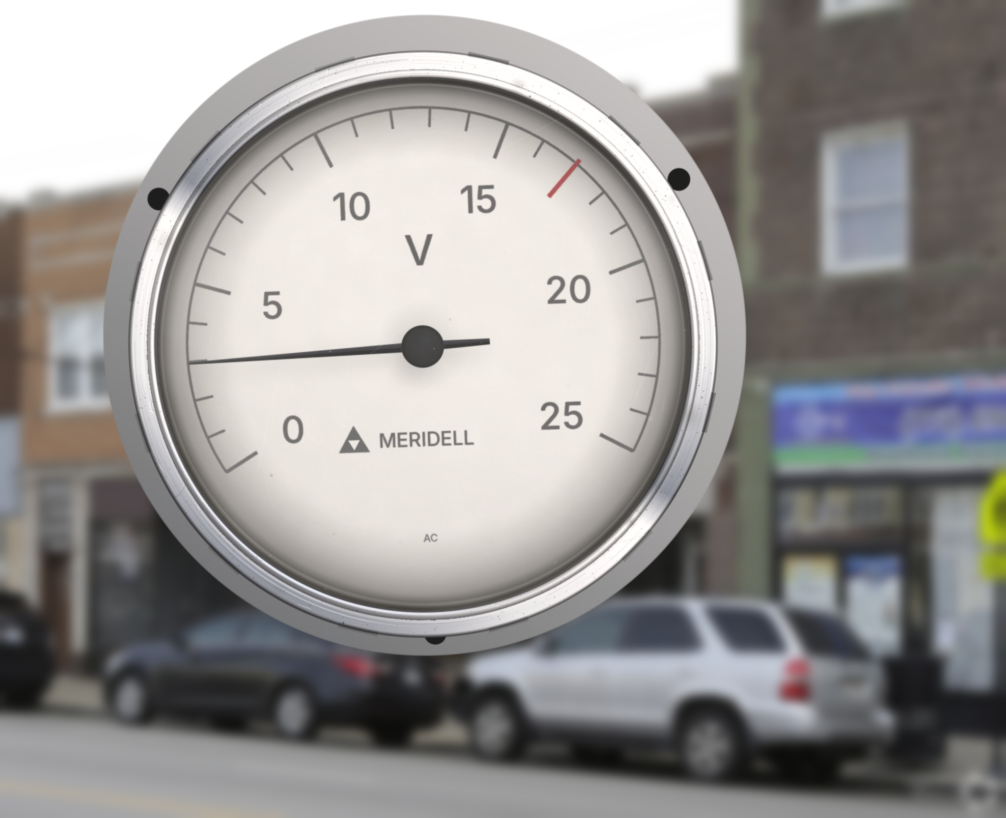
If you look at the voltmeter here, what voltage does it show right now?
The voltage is 3 V
